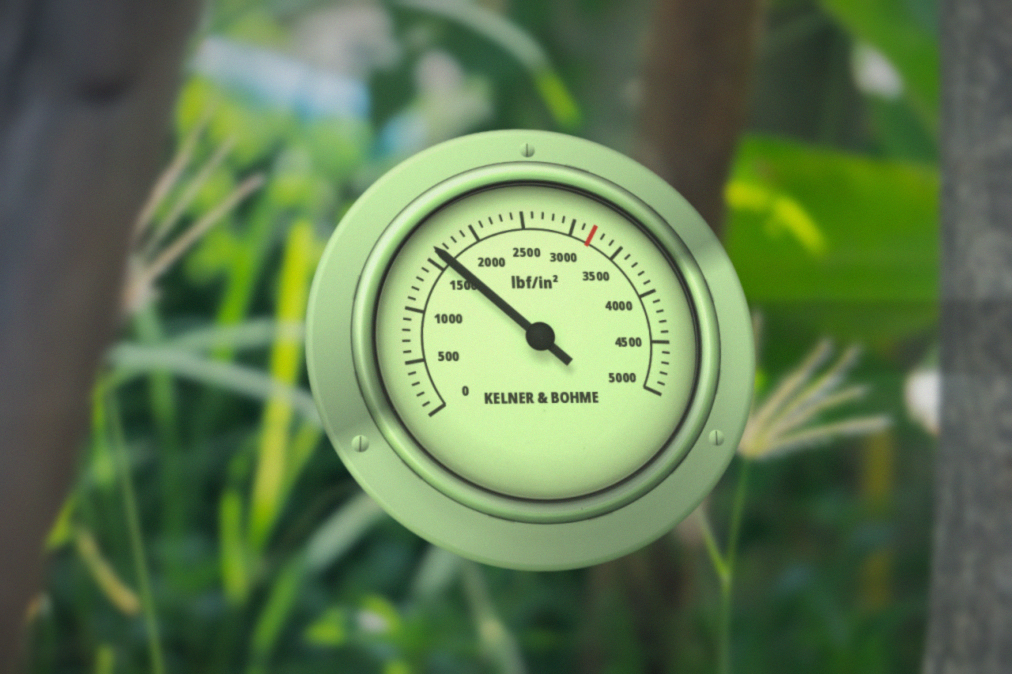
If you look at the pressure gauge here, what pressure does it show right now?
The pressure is 1600 psi
